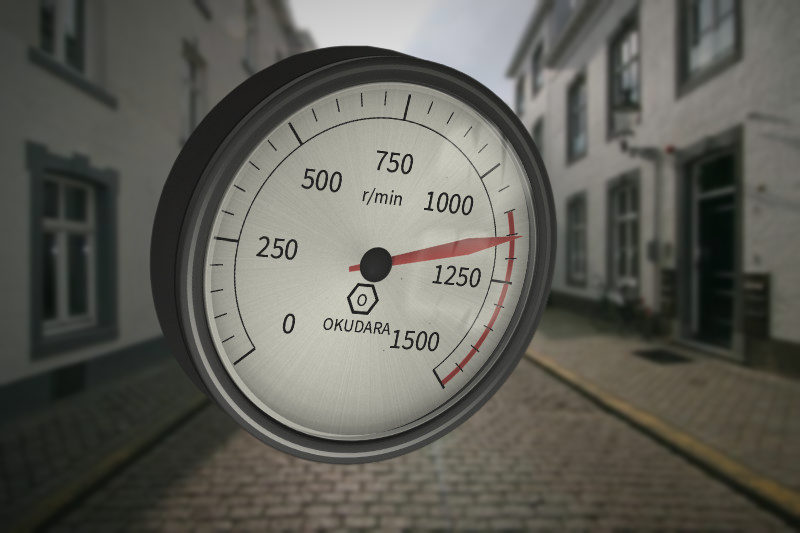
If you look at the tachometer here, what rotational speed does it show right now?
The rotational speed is 1150 rpm
